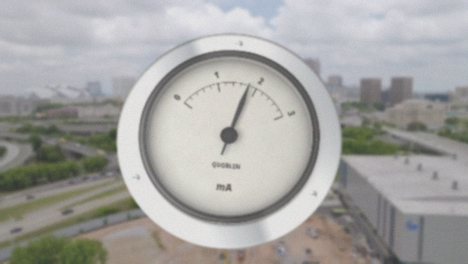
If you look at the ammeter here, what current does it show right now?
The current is 1.8 mA
